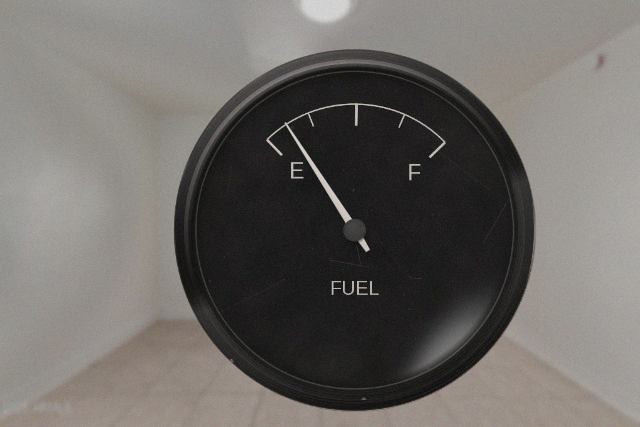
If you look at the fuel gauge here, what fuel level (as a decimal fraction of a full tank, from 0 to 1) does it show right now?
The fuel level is 0.125
